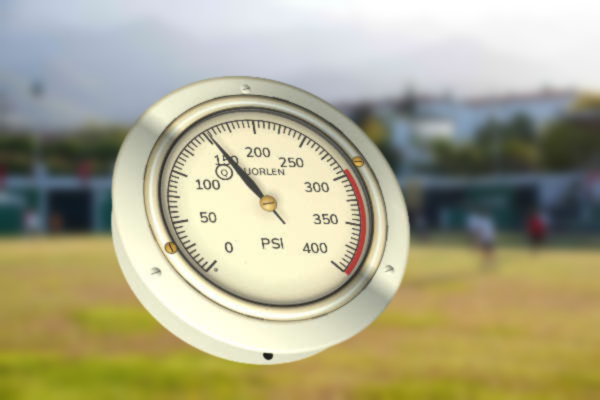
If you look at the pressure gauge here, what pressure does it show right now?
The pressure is 150 psi
